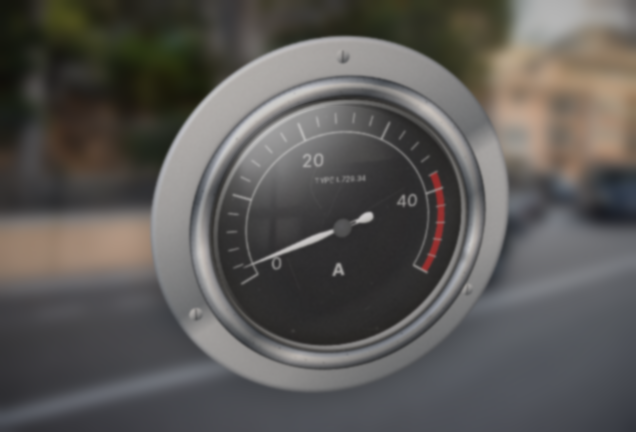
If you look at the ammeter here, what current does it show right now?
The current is 2 A
